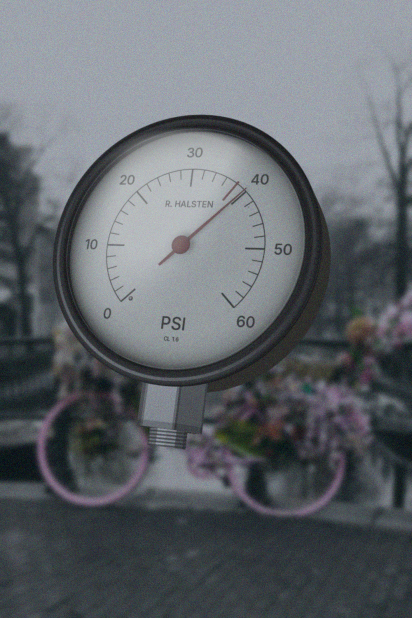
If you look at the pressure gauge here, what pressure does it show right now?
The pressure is 40 psi
